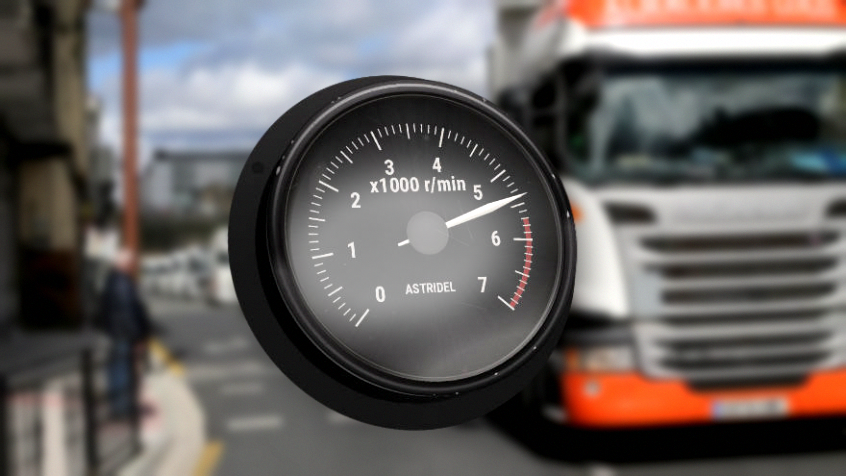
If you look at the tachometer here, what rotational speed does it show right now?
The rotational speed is 5400 rpm
